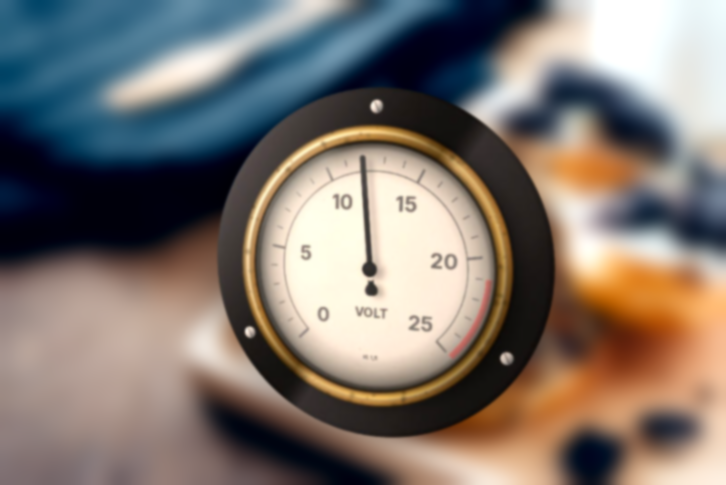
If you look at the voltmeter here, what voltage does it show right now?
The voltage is 12 V
